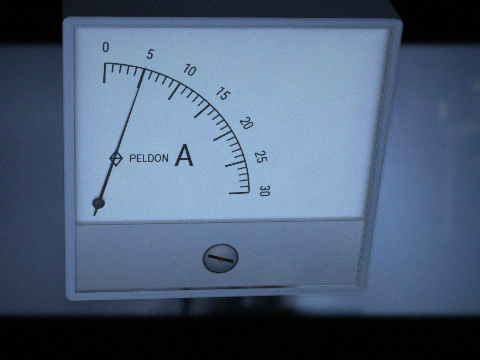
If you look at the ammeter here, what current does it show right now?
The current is 5 A
